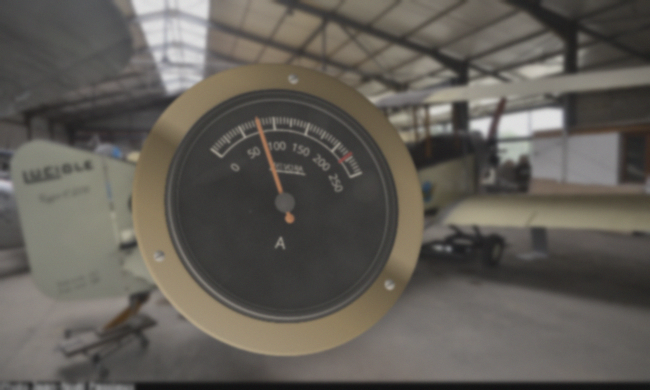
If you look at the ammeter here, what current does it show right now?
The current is 75 A
